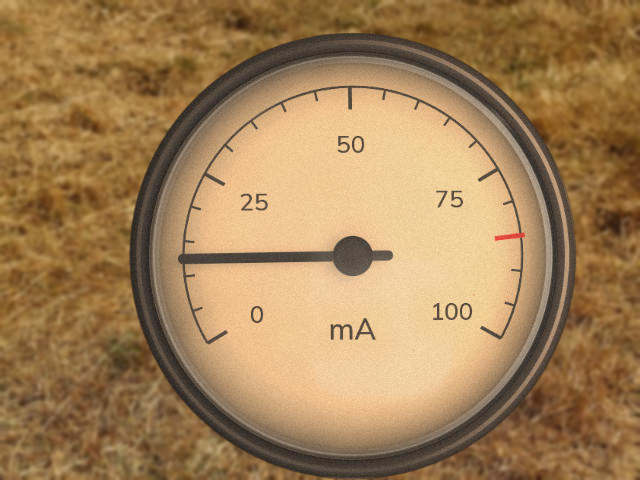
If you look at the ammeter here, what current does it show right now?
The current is 12.5 mA
